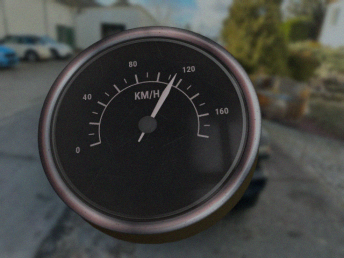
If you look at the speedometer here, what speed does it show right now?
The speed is 115 km/h
